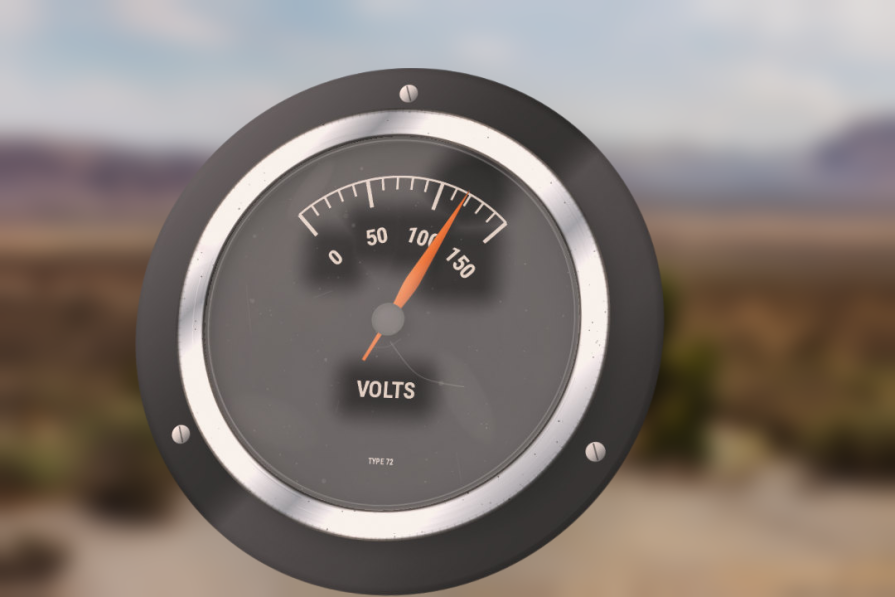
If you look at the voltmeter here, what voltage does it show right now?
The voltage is 120 V
